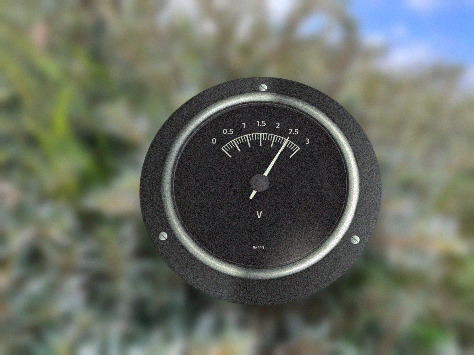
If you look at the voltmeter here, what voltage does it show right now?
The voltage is 2.5 V
